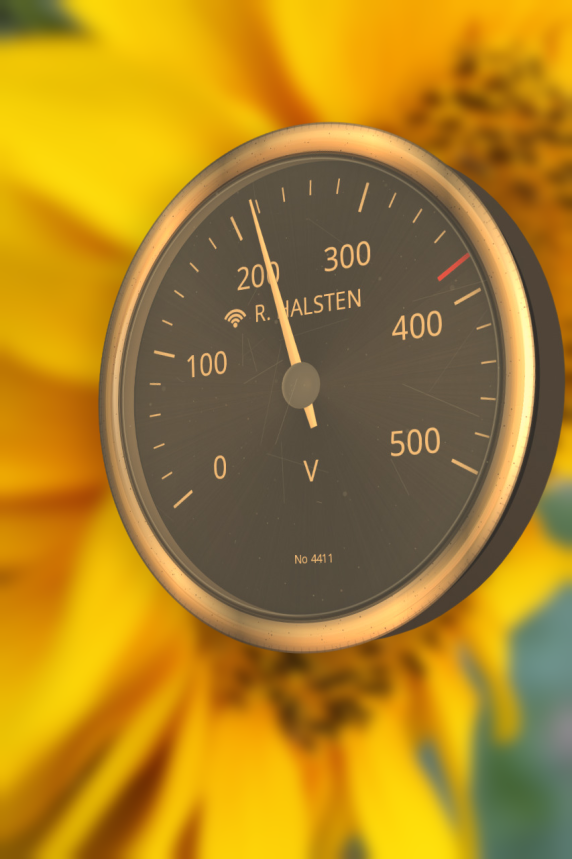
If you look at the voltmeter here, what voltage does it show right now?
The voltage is 220 V
